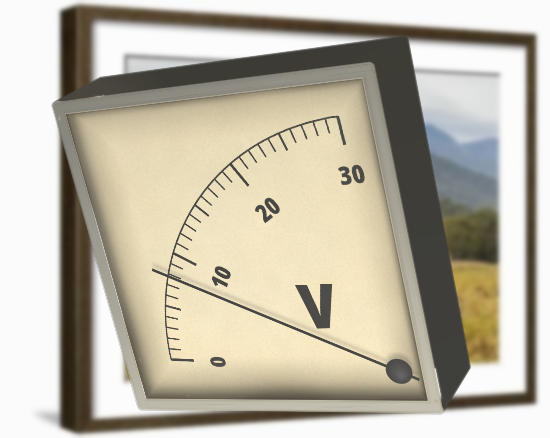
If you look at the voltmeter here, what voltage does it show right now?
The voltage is 8 V
